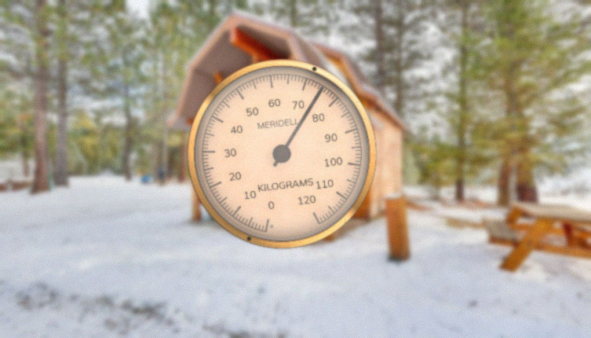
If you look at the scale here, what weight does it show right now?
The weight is 75 kg
